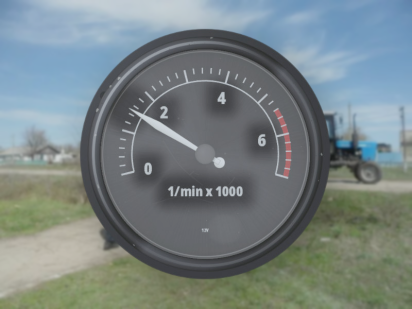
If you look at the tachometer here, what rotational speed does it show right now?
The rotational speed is 1500 rpm
